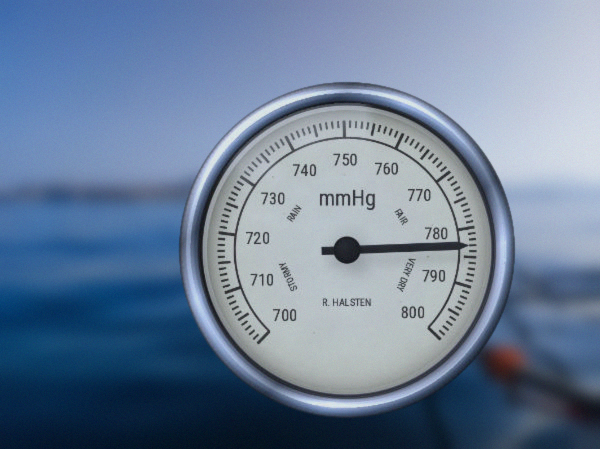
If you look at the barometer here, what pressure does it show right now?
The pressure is 783 mmHg
